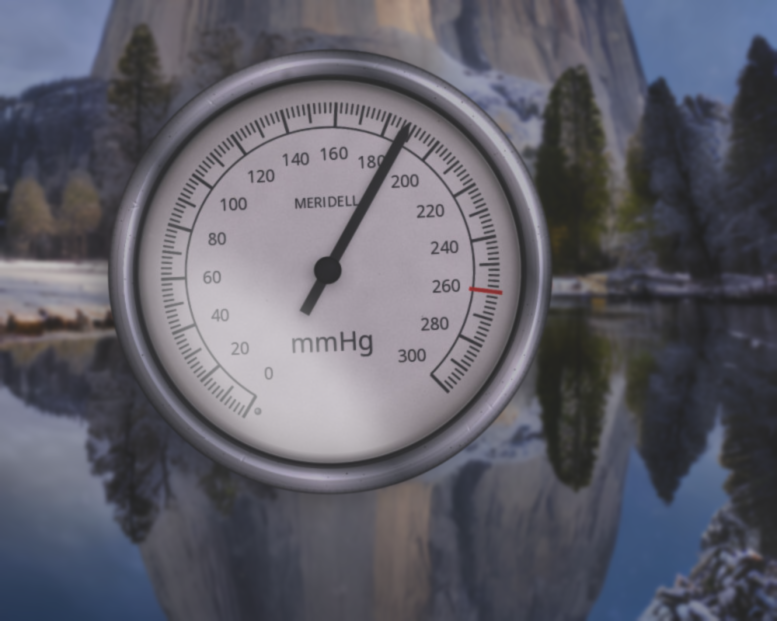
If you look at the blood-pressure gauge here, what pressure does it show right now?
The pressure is 188 mmHg
